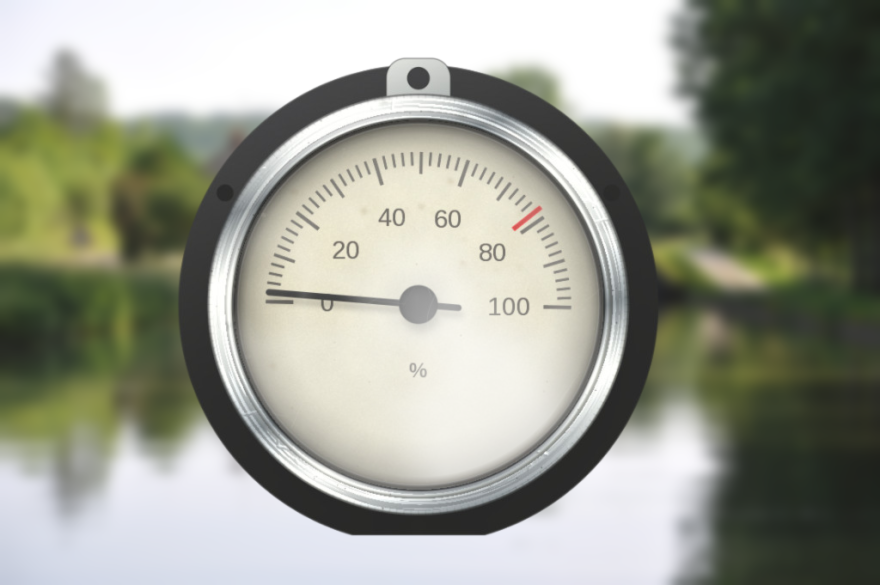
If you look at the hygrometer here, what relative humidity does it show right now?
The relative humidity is 2 %
